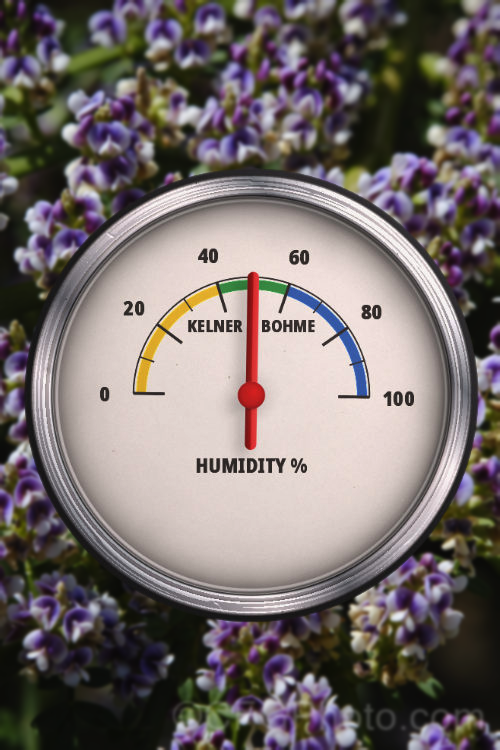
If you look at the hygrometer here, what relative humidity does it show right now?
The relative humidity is 50 %
